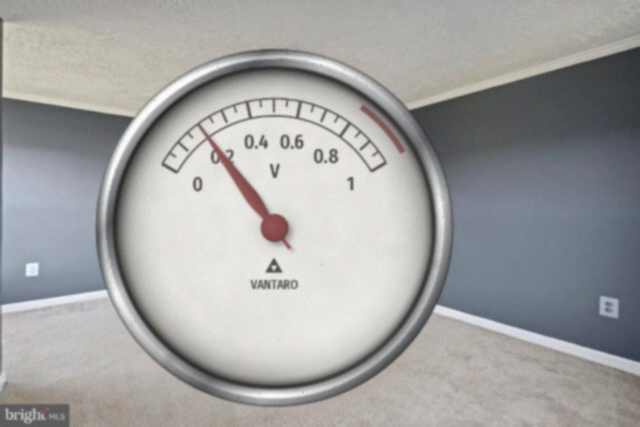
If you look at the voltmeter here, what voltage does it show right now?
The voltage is 0.2 V
